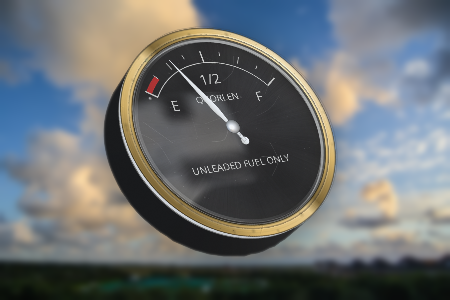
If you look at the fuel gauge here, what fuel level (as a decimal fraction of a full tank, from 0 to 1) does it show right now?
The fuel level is 0.25
